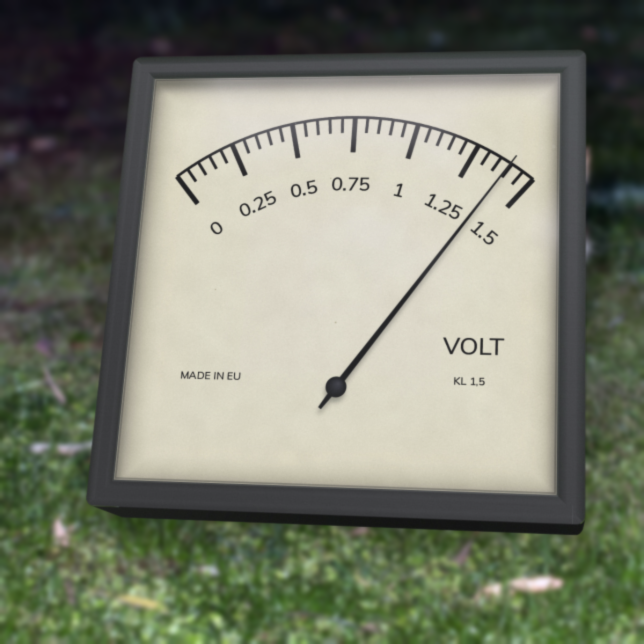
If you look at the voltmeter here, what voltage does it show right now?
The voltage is 1.4 V
